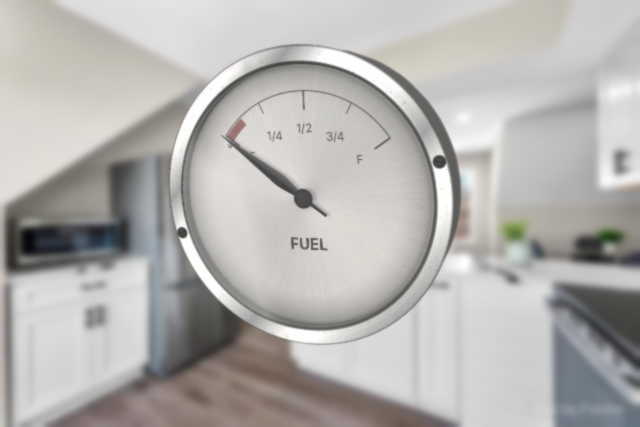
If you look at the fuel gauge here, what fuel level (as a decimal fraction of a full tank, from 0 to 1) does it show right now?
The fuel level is 0
